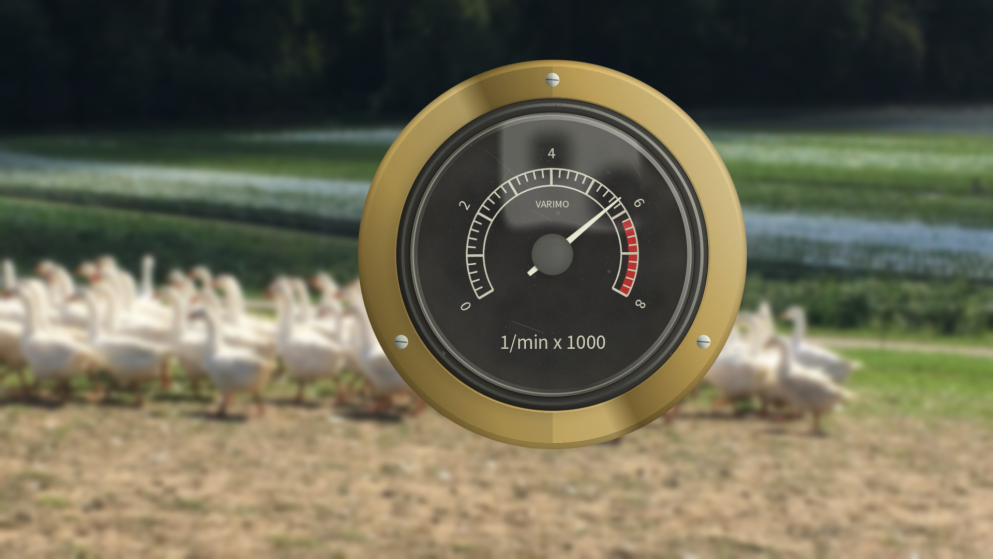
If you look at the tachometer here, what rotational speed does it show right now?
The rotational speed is 5700 rpm
